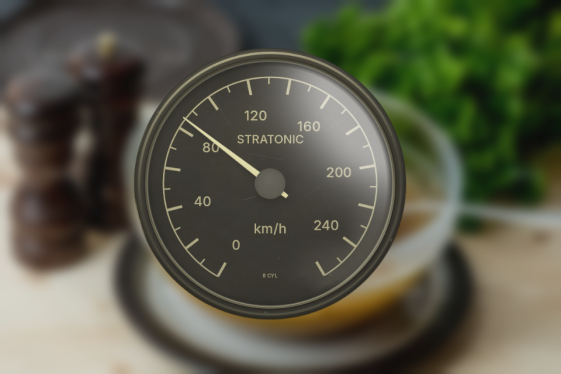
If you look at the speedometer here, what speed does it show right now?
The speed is 85 km/h
